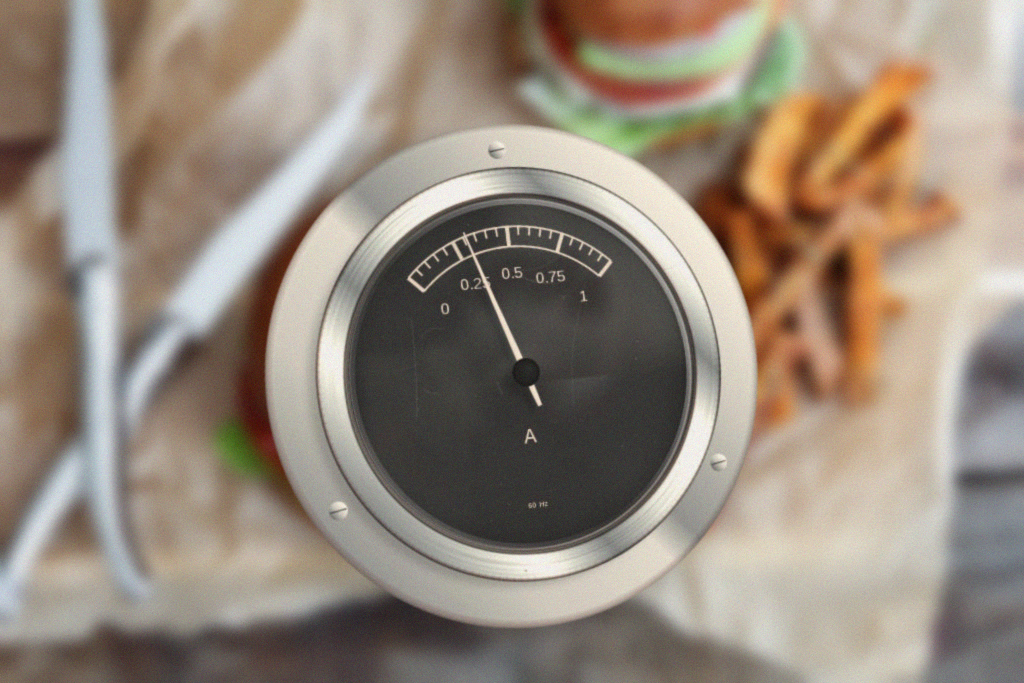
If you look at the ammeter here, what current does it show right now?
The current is 0.3 A
